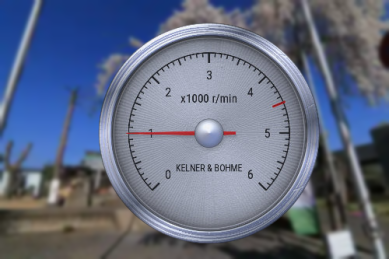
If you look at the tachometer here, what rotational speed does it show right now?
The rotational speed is 1000 rpm
